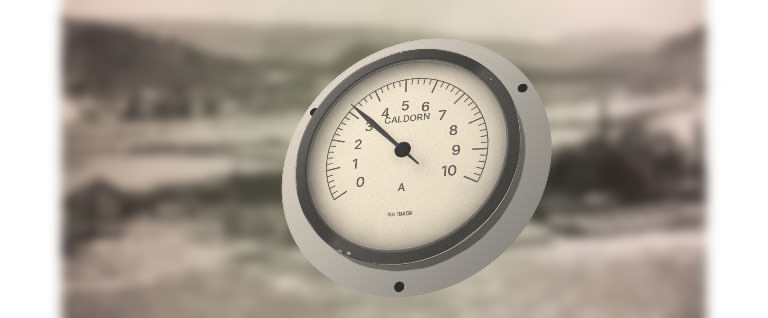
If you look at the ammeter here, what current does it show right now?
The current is 3.2 A
